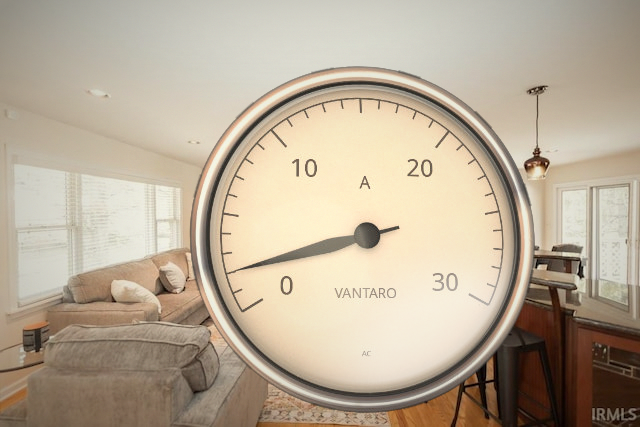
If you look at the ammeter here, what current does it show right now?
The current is 2 A
